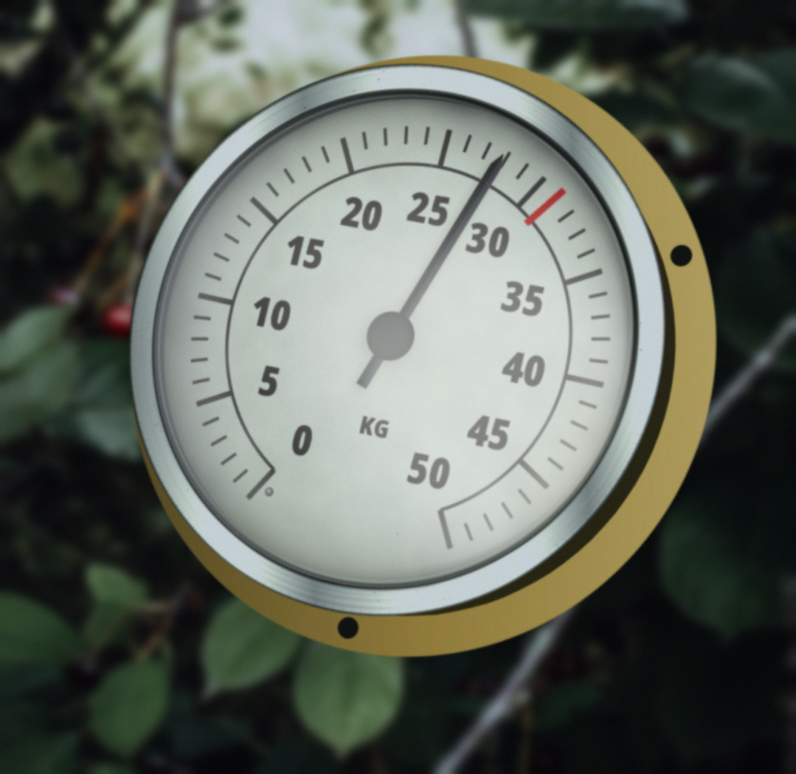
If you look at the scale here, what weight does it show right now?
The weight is 28 kg
